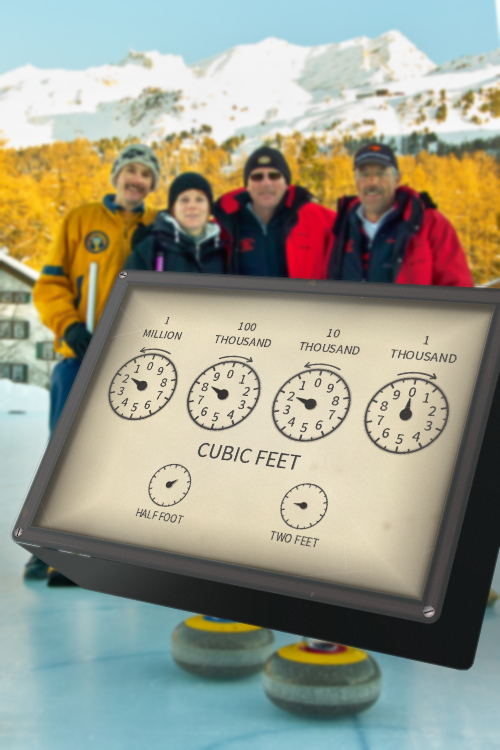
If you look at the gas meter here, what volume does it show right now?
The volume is 182000 ft³
